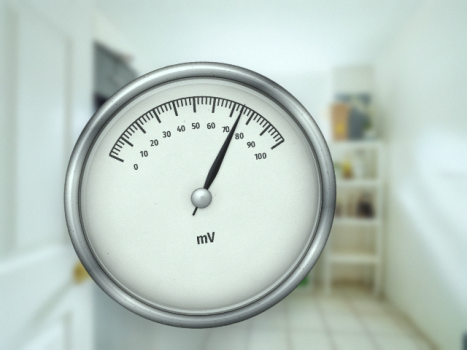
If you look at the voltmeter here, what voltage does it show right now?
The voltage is 74 mV
